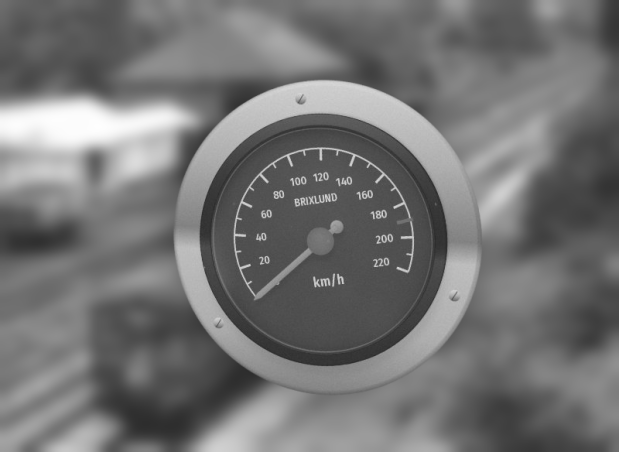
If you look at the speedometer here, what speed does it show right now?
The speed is 0 km/h
